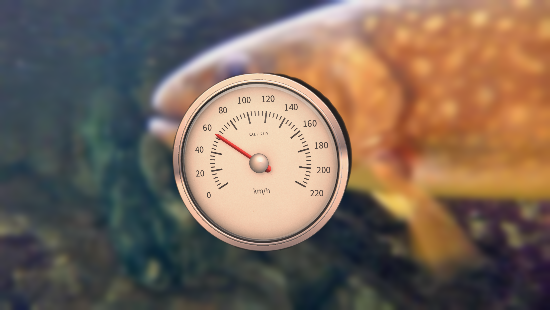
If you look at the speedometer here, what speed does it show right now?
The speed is 60 km/h
